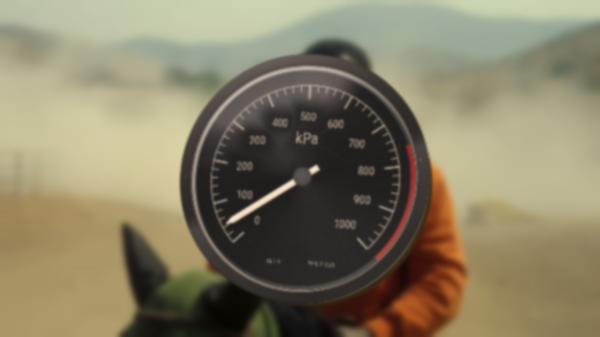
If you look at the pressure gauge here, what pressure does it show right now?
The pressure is 40 kPa
